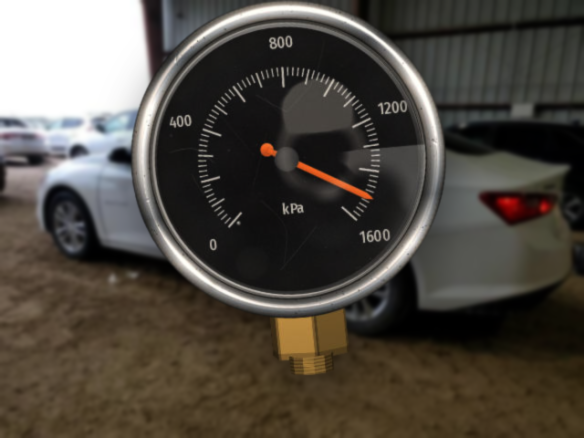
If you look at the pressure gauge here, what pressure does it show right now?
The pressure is 1500 kPa
